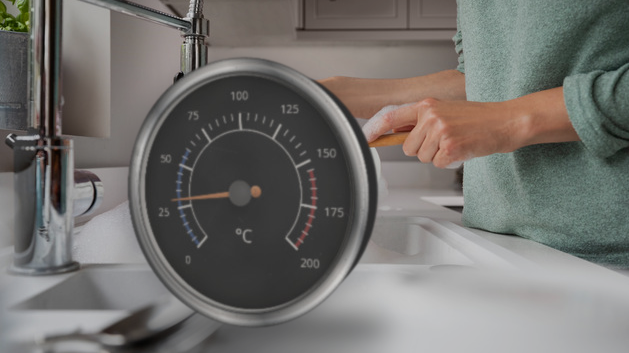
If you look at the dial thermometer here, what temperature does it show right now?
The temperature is 30 °C
